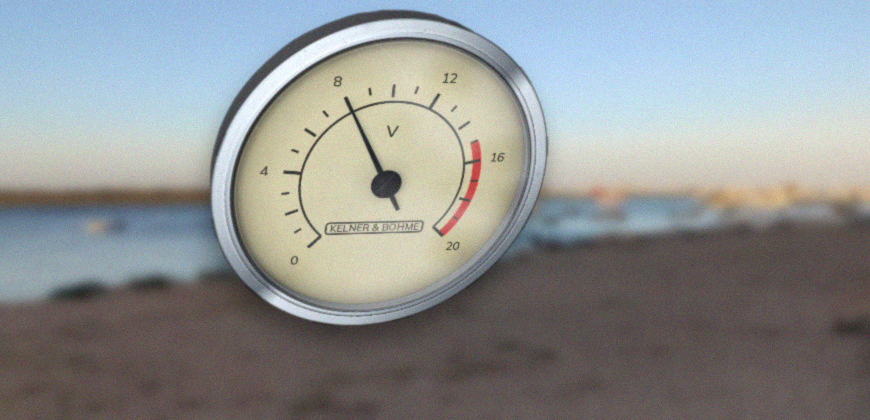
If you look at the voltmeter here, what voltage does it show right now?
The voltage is 8 V
